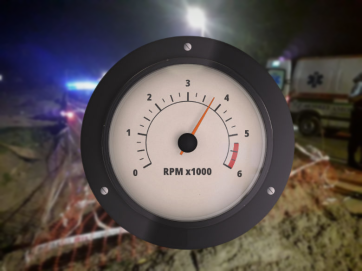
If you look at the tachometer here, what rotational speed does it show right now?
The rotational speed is 3750 rpm
